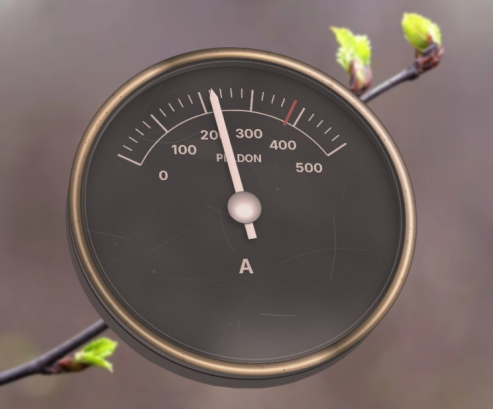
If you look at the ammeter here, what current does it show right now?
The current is 220 A
